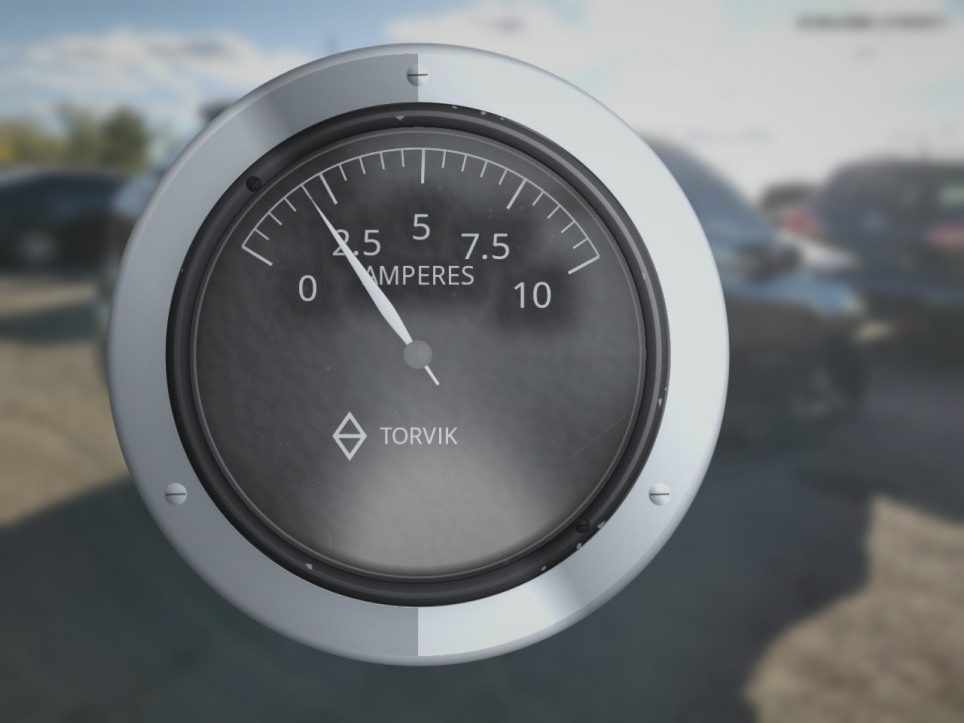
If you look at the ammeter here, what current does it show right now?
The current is 2 A
